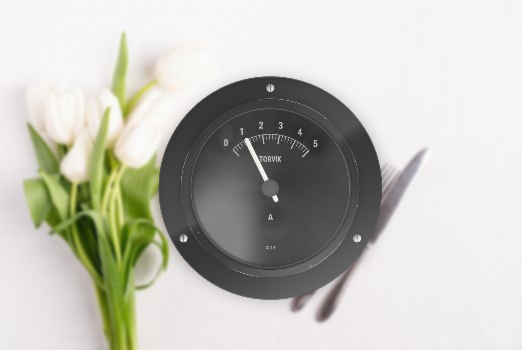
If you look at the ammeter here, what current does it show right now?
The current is 1 A
